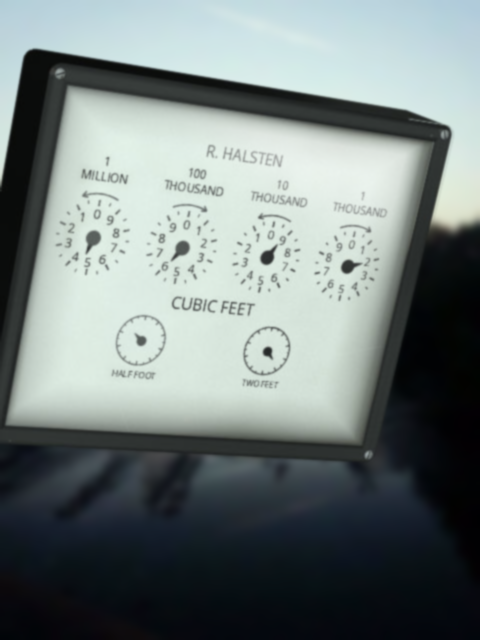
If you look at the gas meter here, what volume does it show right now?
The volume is 459200 ft³
